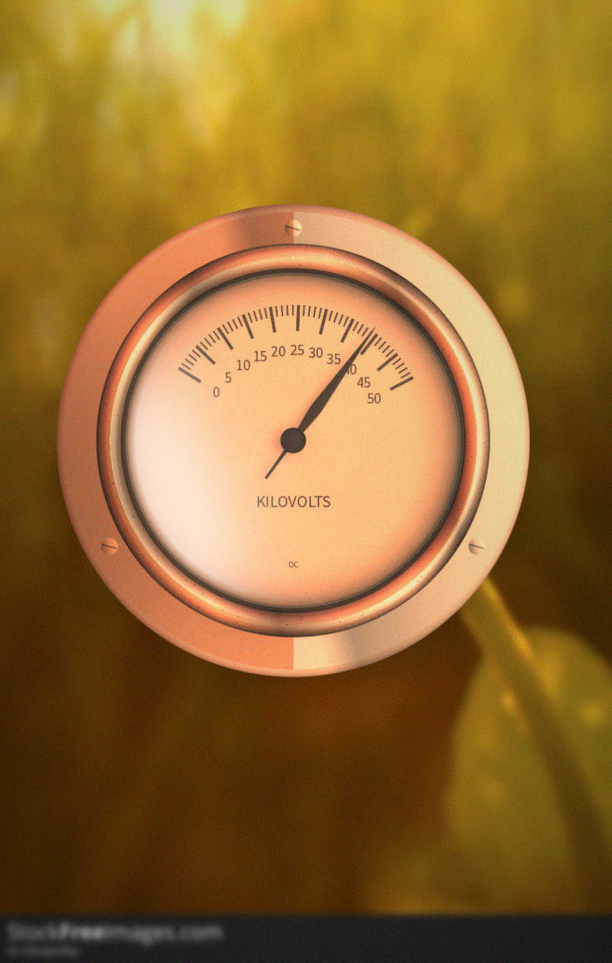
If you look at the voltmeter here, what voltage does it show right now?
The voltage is 39 kV
